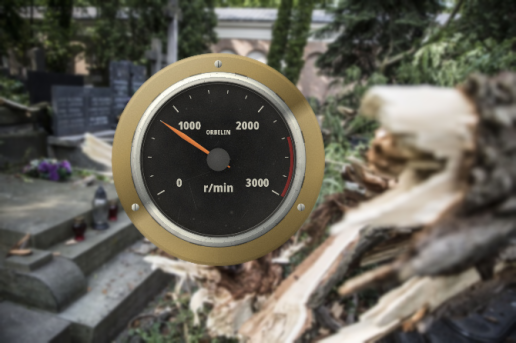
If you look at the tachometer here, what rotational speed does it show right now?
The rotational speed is 800 rpm
